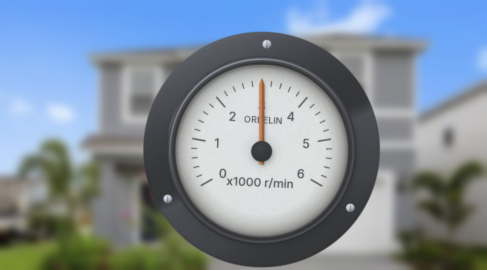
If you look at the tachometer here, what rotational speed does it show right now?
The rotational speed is 3000 rpm
